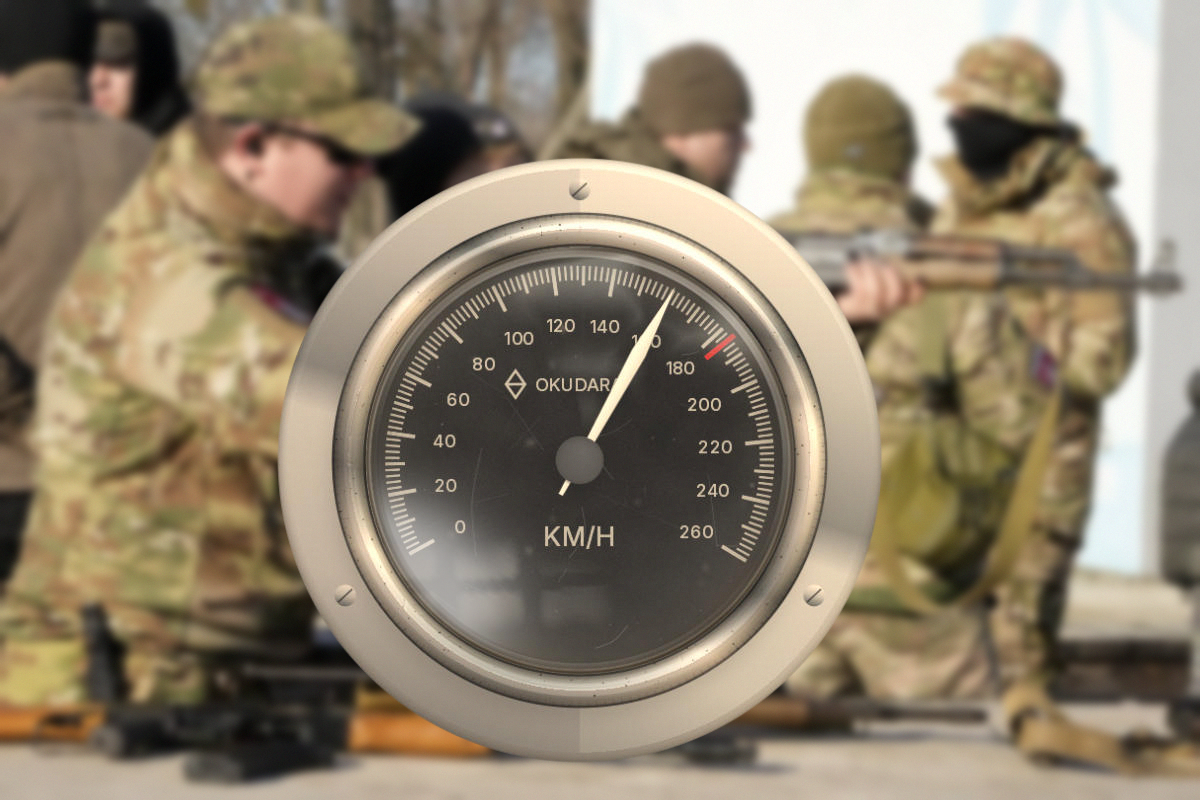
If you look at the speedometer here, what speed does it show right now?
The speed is 160 km/h
